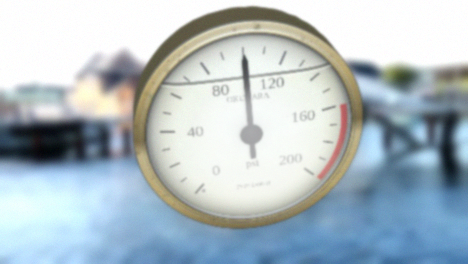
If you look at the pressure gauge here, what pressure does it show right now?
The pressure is 100 psi
